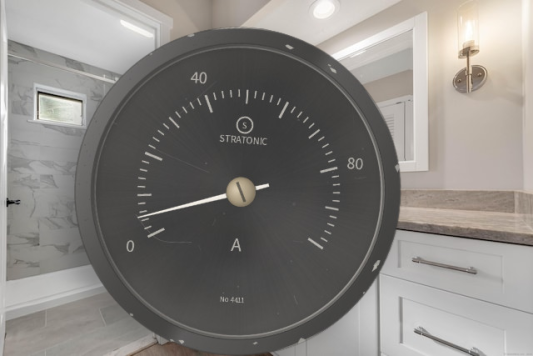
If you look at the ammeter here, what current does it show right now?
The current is 5 A
